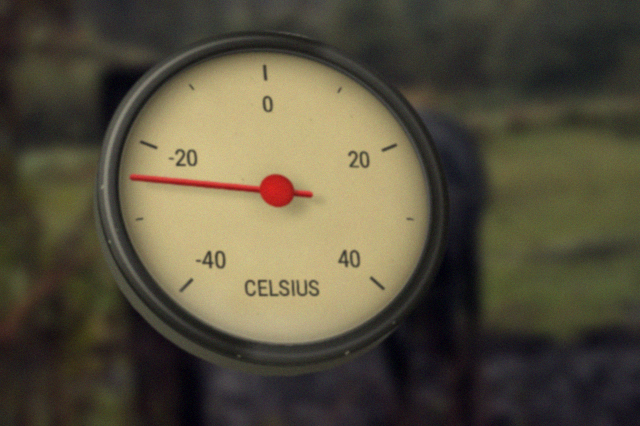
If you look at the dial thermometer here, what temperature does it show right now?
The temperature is -25 °C
